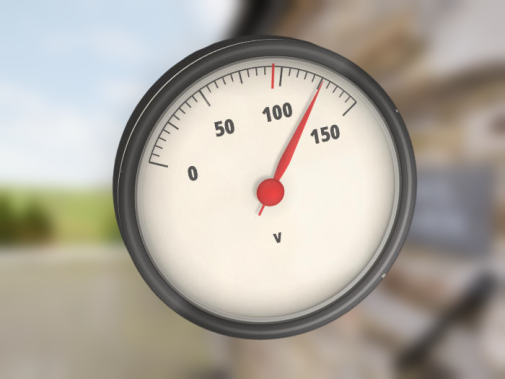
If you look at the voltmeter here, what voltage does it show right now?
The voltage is 125 V
